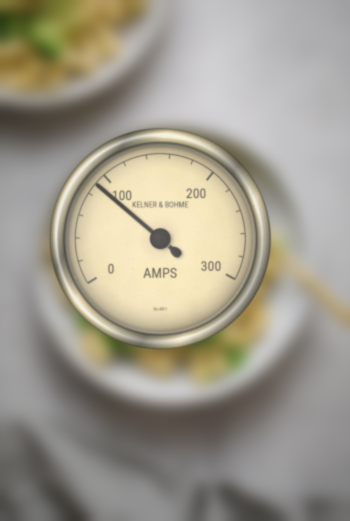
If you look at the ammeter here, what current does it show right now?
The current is 90 A
